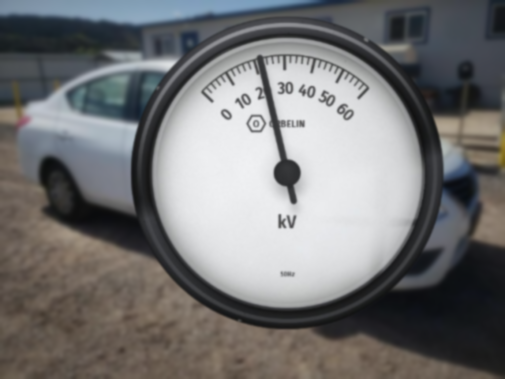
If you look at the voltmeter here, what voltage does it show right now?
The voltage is 22 kV
